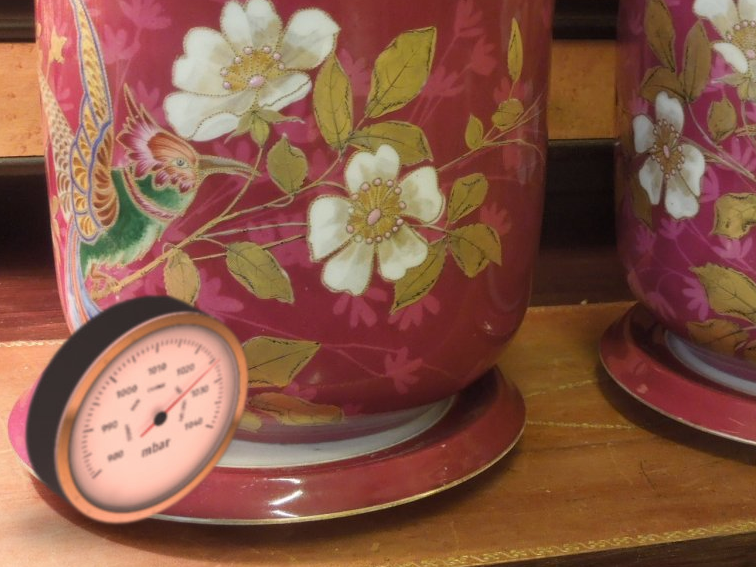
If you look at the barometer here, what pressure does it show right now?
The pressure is 1025 mbar
